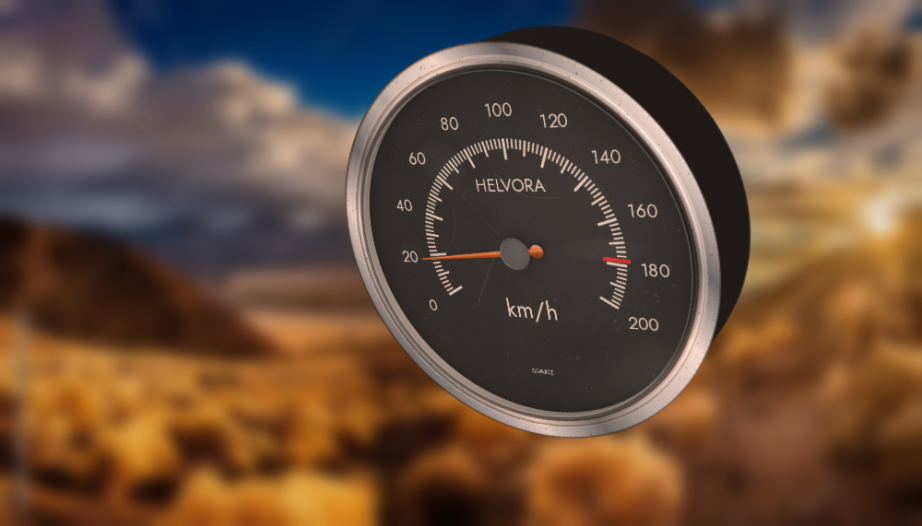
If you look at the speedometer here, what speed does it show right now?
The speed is 20 km/h
